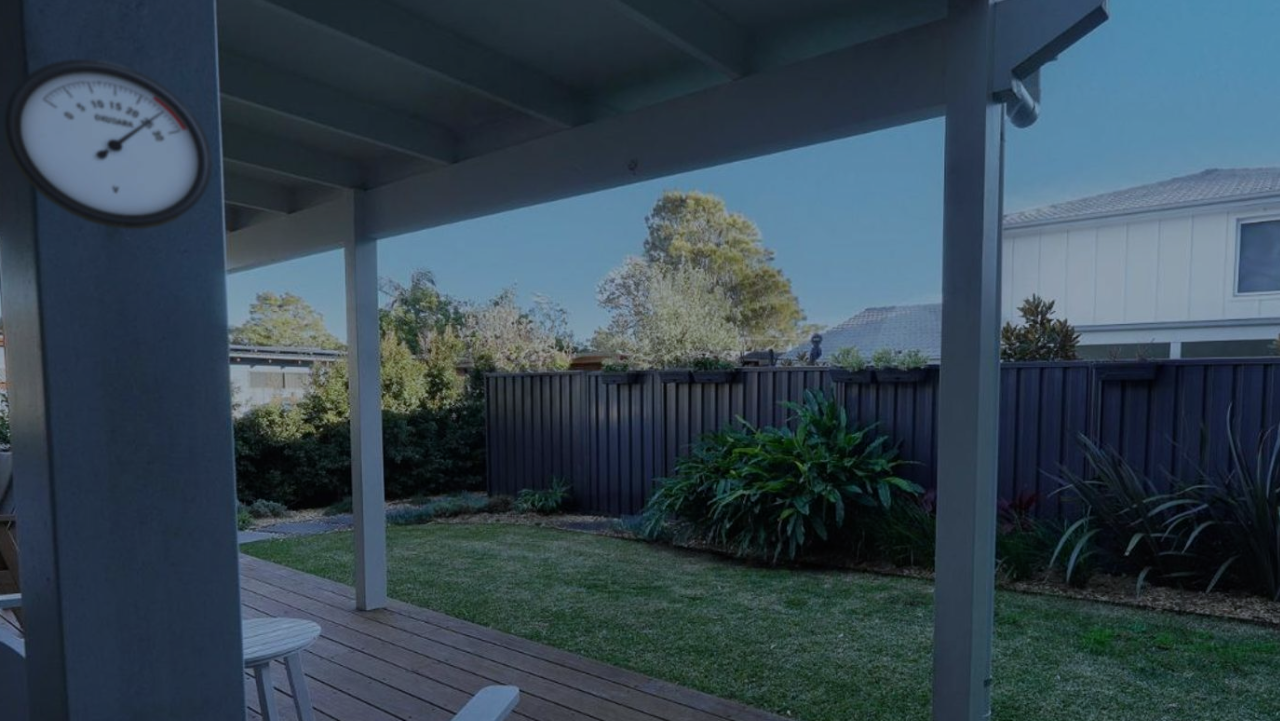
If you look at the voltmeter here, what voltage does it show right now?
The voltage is 25 V
